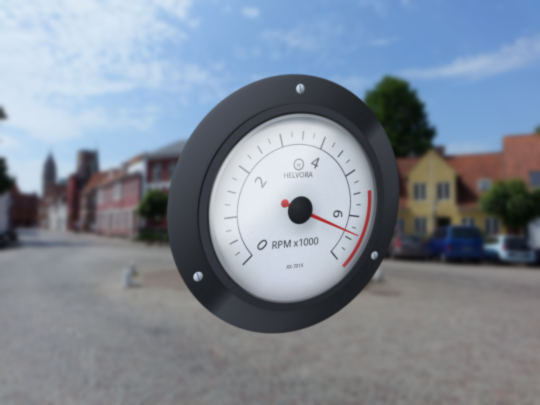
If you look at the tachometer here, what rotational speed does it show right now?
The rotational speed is 6375 rpm
